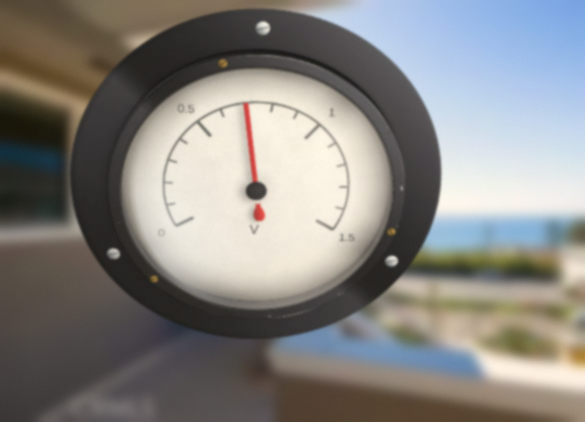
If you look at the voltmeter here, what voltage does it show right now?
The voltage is 0.7 V
